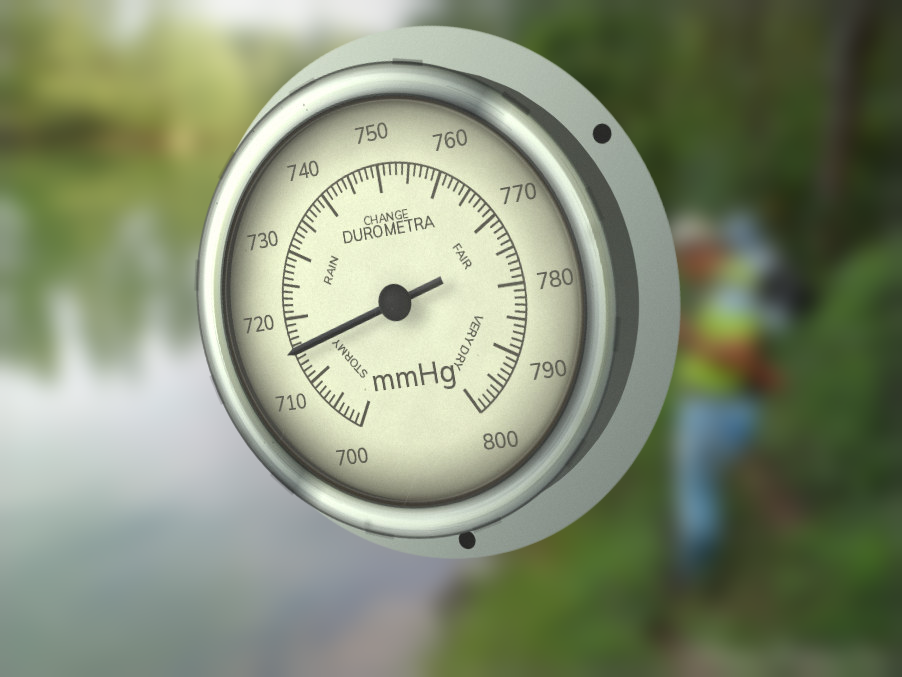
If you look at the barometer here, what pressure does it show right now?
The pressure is 715 mmHg
